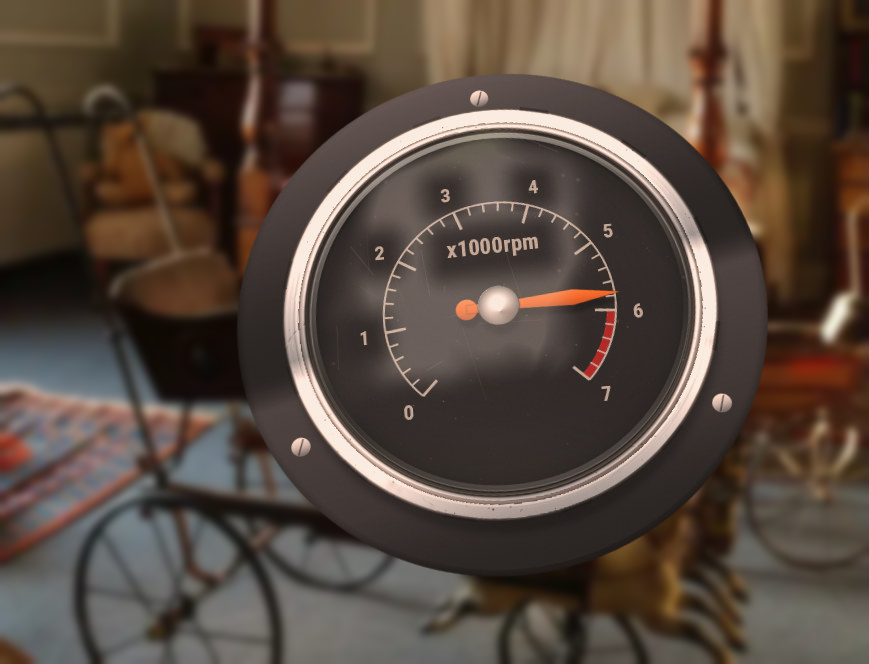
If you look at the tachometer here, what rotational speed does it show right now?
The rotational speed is 5800 rpm
